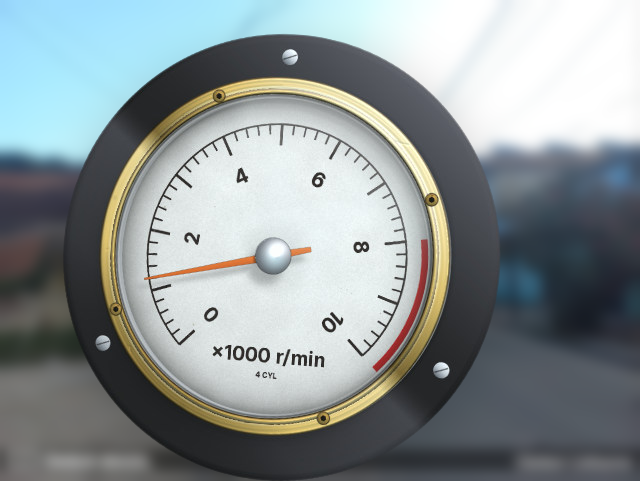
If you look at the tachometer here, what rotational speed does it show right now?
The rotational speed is 1200 rpm
